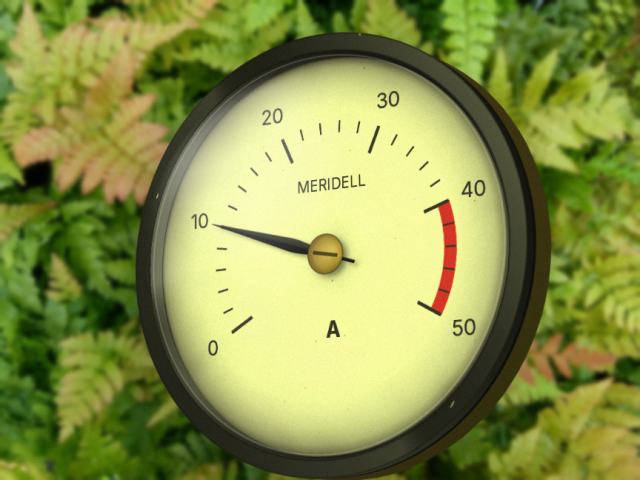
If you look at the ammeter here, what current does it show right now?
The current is 10 A
